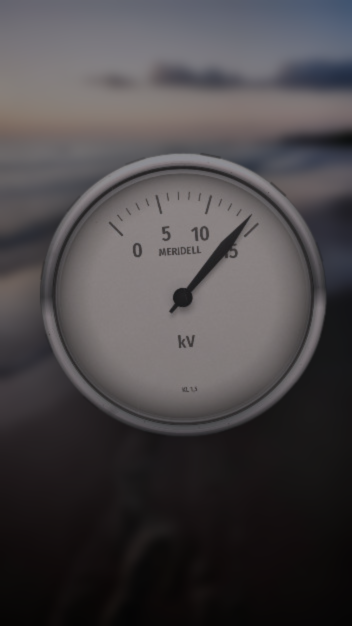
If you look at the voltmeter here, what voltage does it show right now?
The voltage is 14 kV
